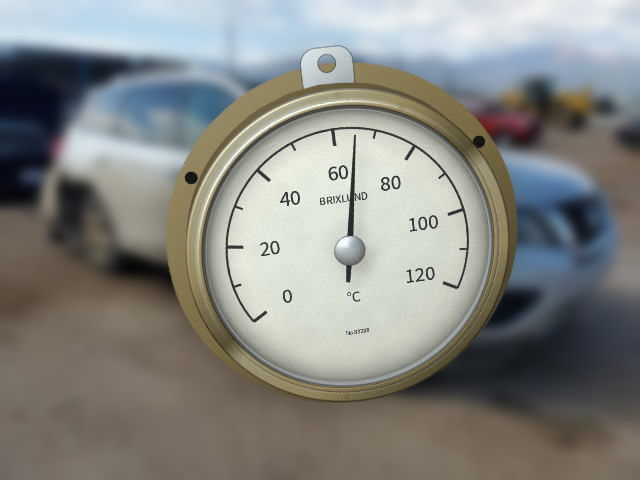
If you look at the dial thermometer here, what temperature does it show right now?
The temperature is 65 °C
